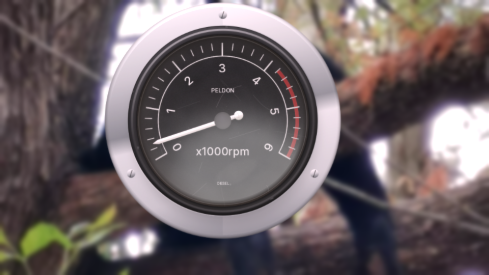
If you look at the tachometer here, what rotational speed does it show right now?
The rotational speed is 300 rpm
